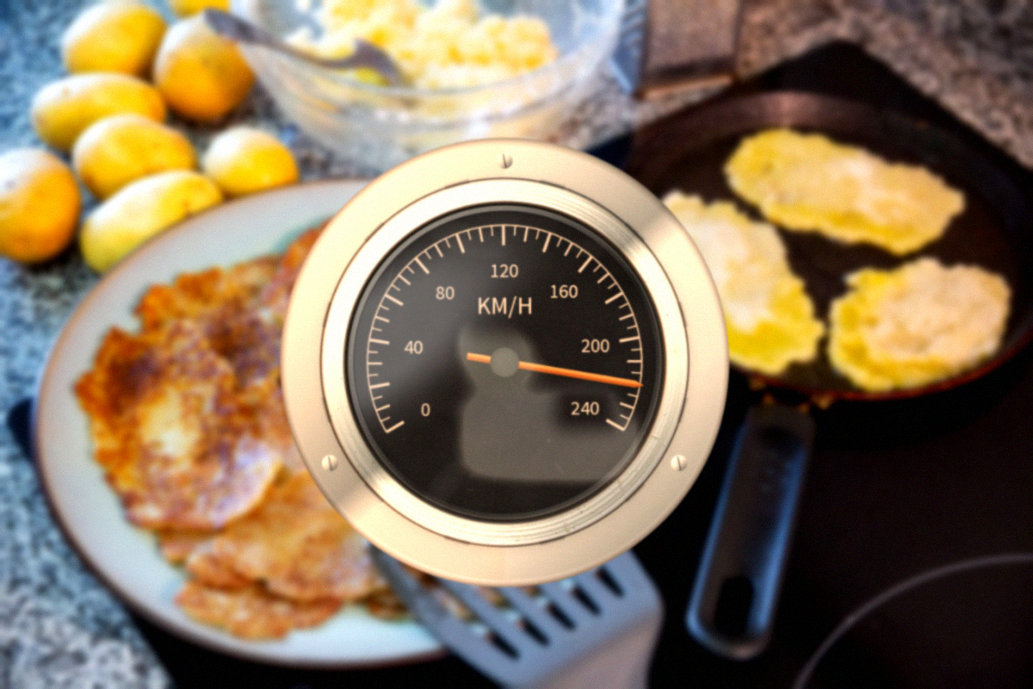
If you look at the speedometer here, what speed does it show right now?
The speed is 220 km/h
